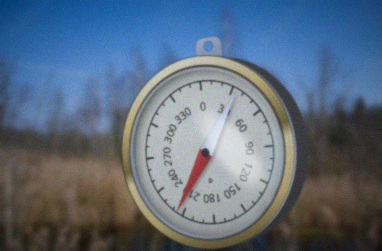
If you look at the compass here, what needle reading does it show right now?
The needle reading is 215 °
